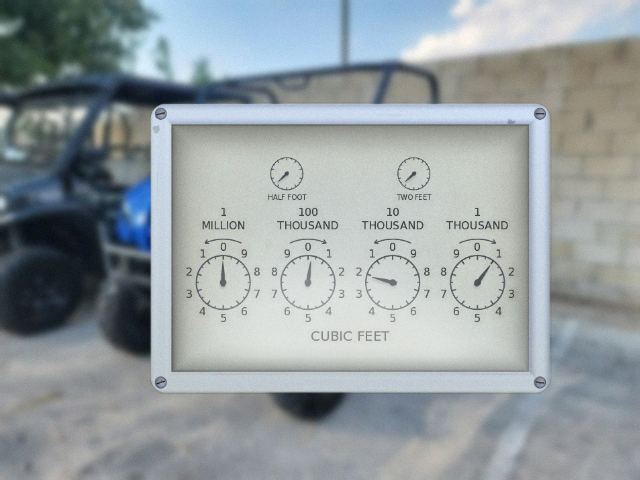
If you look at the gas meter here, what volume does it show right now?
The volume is 2100 ft³
